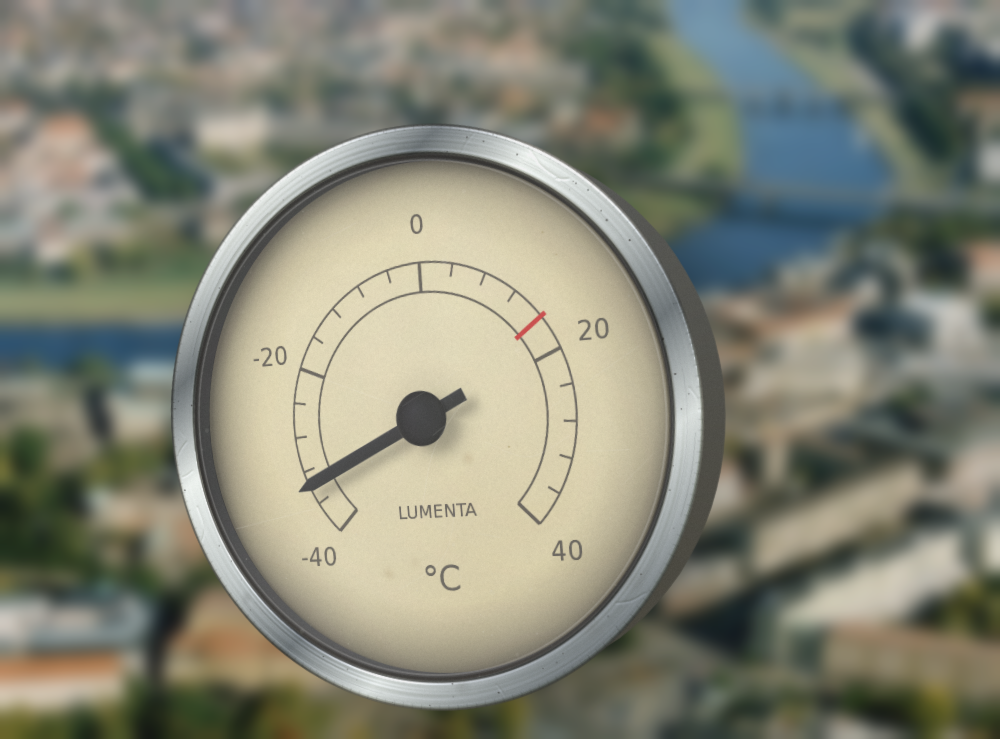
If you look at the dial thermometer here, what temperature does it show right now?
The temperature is -34 °C
